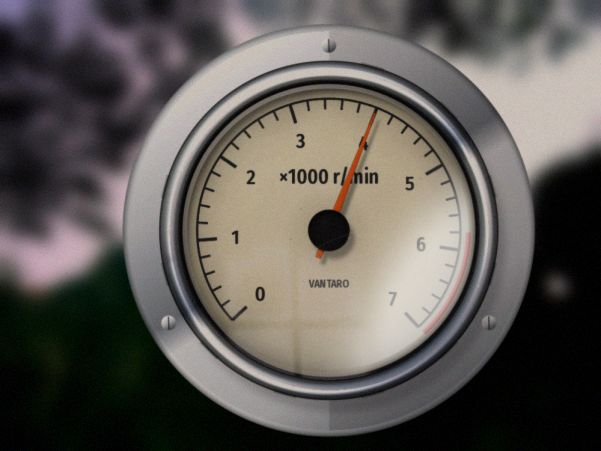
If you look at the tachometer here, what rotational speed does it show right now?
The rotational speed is 4000 rpm
